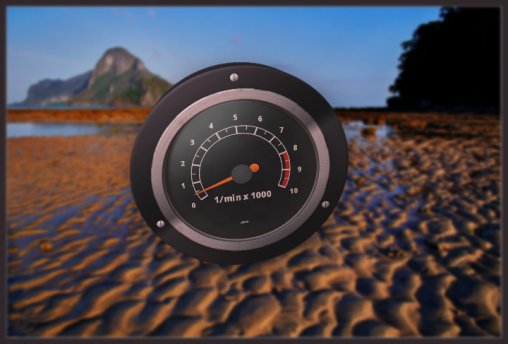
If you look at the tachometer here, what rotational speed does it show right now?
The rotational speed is 500 rpm
